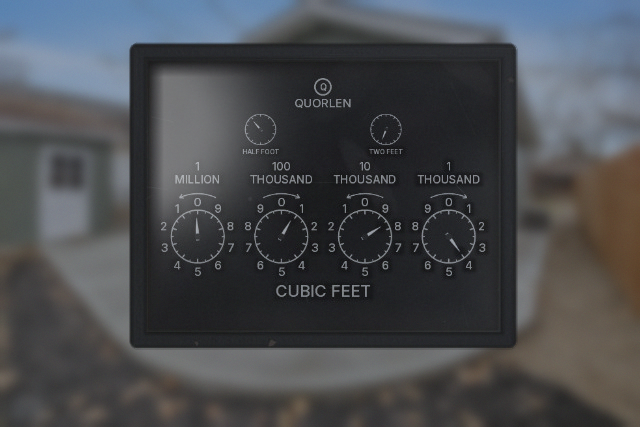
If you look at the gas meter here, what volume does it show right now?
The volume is 8400 ft³
